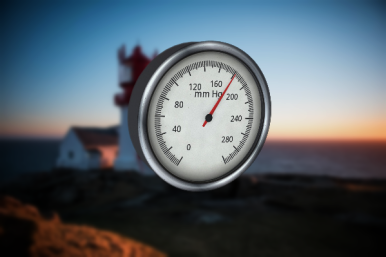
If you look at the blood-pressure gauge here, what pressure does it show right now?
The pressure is 180 mmHg
